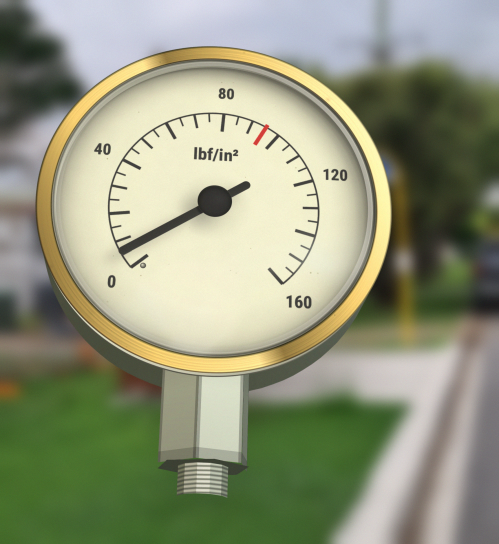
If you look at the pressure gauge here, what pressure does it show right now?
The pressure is 5 psi
